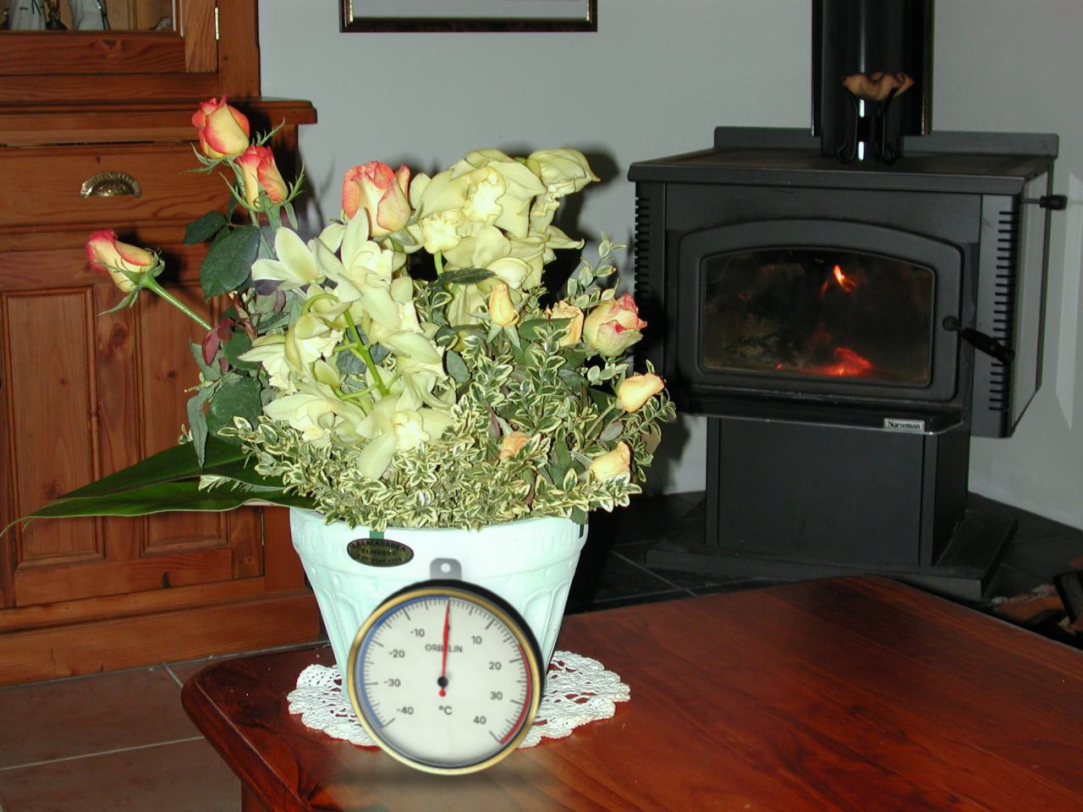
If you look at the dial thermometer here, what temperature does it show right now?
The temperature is 0 °C
